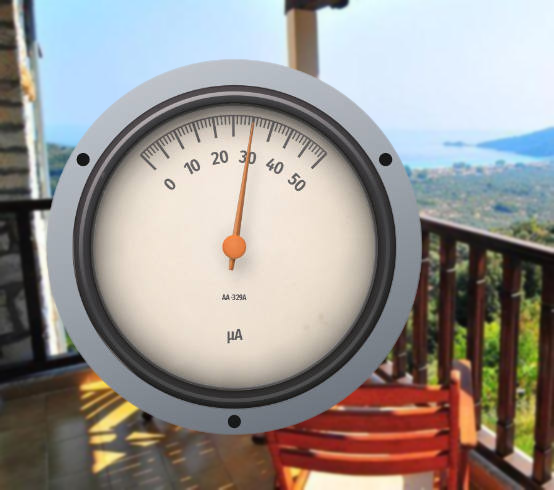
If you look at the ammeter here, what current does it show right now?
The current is 30 µA
